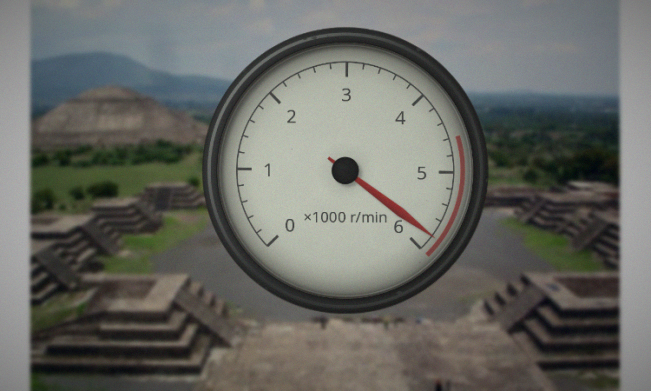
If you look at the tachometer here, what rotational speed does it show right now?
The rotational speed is 5800 rpm
